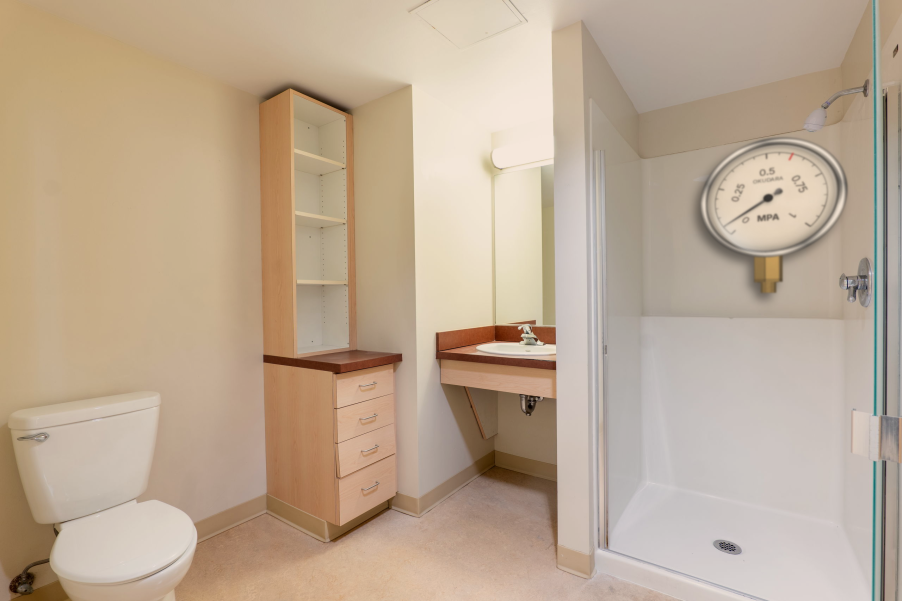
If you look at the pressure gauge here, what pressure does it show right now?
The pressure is 0.05 MPa
